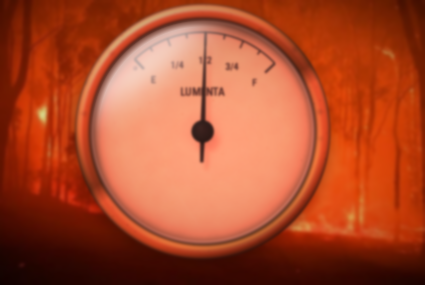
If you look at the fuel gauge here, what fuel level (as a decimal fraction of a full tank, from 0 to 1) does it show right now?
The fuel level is 0.5
